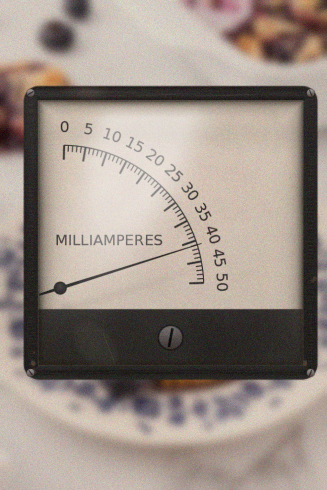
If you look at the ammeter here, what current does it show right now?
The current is 41 mA
